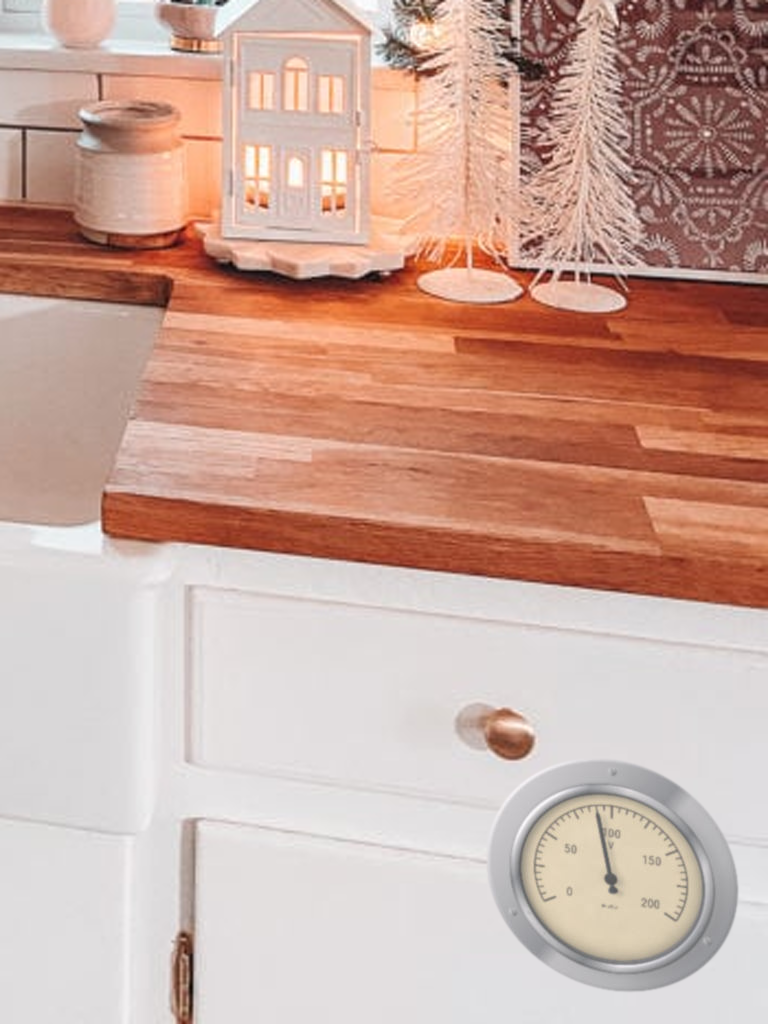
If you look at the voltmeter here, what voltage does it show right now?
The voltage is 90 V
